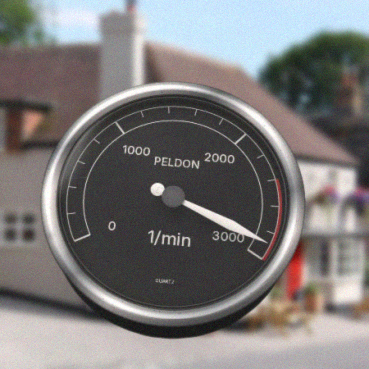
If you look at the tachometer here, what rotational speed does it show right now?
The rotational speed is 2900 rpm
